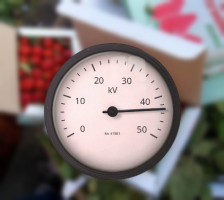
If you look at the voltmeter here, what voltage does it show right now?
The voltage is 43 kV
